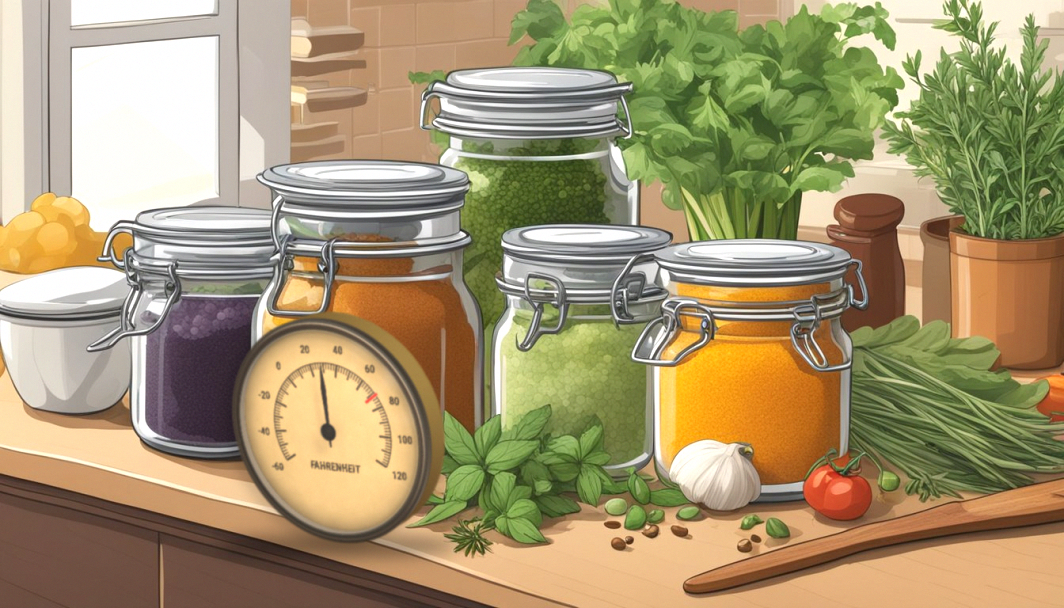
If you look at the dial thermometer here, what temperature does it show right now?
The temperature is 30 °F
